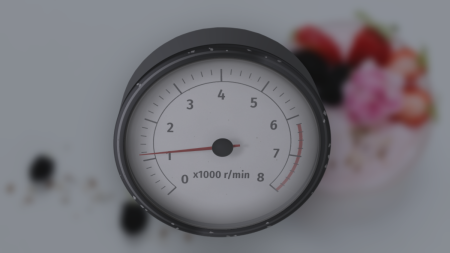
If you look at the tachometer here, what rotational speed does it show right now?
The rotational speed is 1200 rpm
